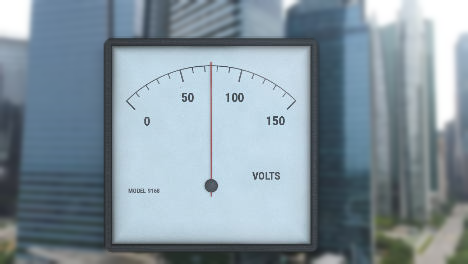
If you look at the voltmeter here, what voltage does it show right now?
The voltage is 75 V
